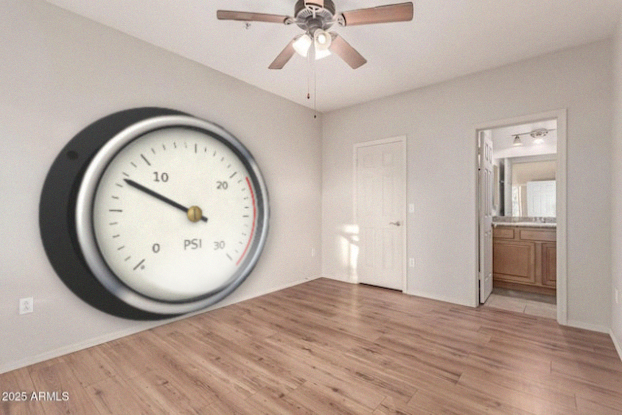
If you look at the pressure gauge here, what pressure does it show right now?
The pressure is 7.5 psi
